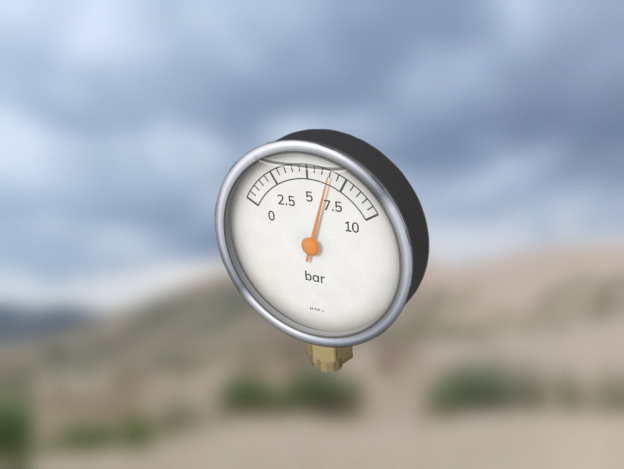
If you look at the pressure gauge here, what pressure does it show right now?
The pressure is 6.5 bar
